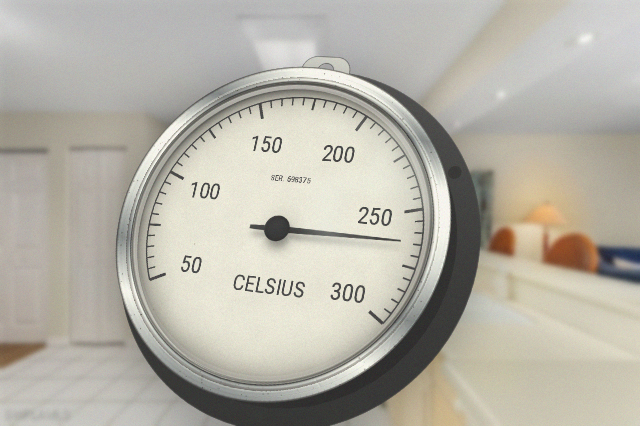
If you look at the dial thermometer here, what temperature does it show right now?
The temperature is 265 °C
